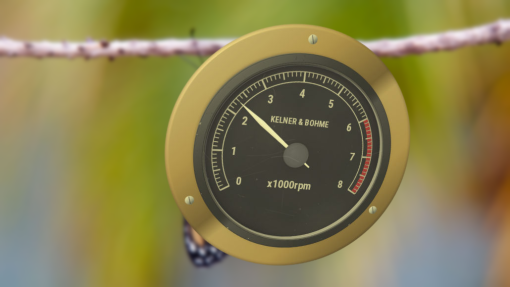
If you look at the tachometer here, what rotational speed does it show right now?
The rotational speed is 2300 rpm
